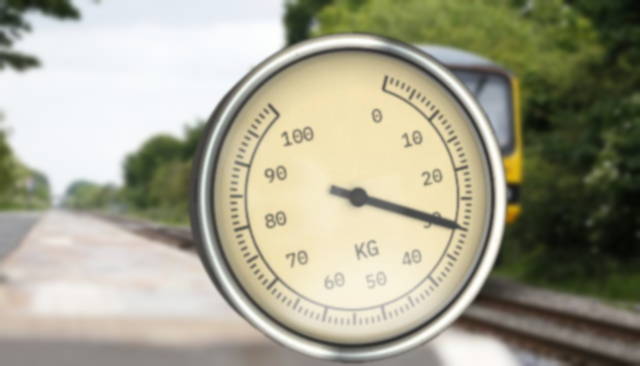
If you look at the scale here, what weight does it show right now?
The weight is 30 kg
